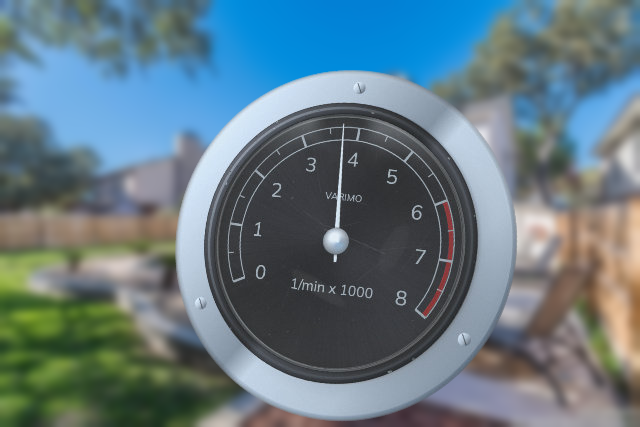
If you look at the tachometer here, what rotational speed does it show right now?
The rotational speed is 3750 rpm
